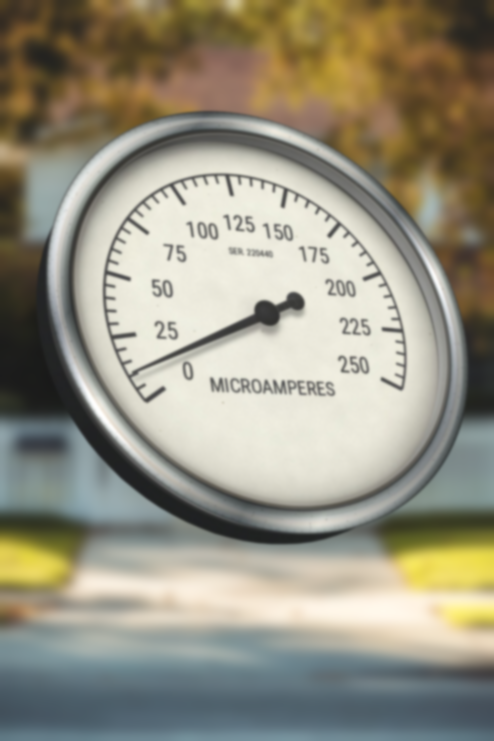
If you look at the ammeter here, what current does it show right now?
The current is 10 µA
